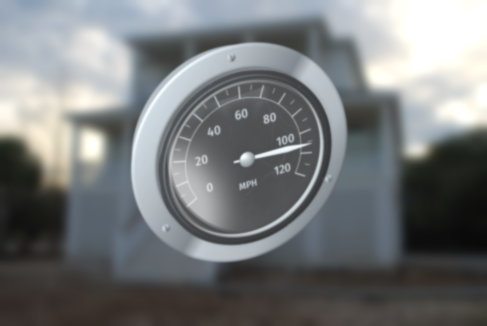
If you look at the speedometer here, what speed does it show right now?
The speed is 105 mph
